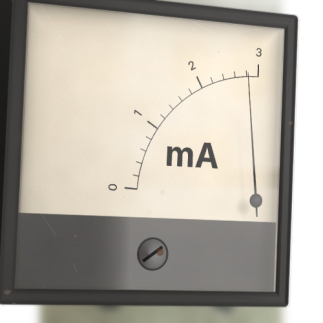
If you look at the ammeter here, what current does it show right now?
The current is 2.8 mA
